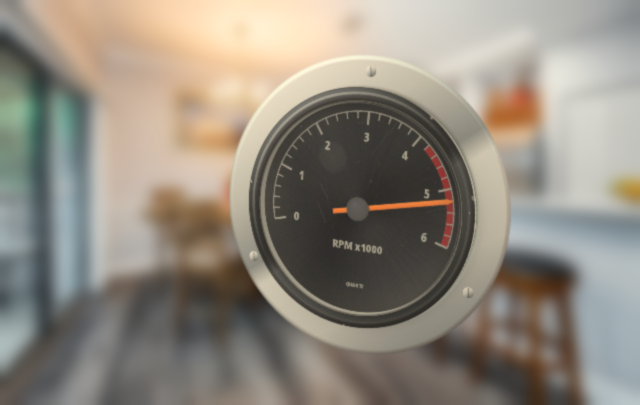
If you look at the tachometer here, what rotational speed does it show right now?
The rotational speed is 5200 rpm
